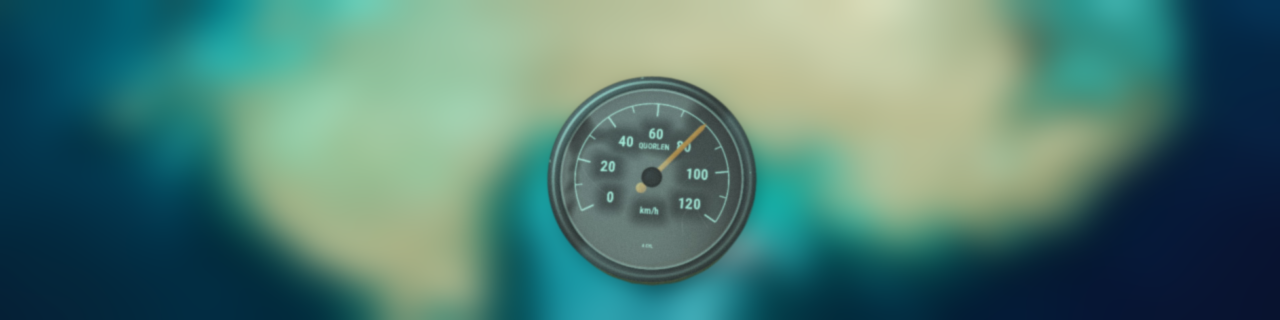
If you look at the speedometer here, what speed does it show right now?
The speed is 80 km/h
